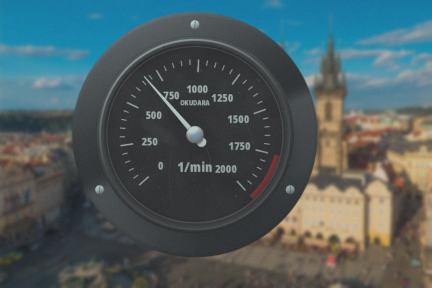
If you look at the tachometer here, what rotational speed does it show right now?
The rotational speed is 675 rpm
